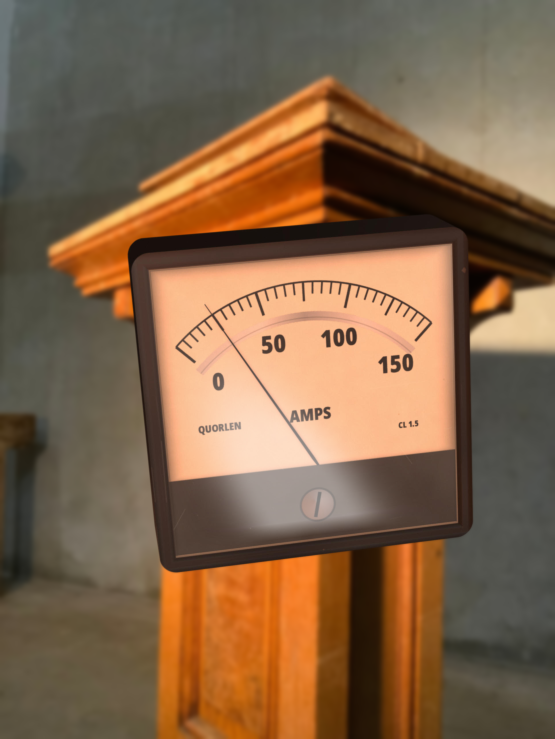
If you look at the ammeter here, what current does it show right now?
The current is 25 A
